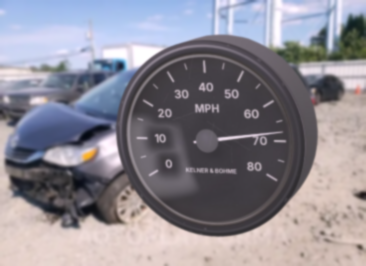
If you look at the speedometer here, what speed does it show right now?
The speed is 67.5 mph
